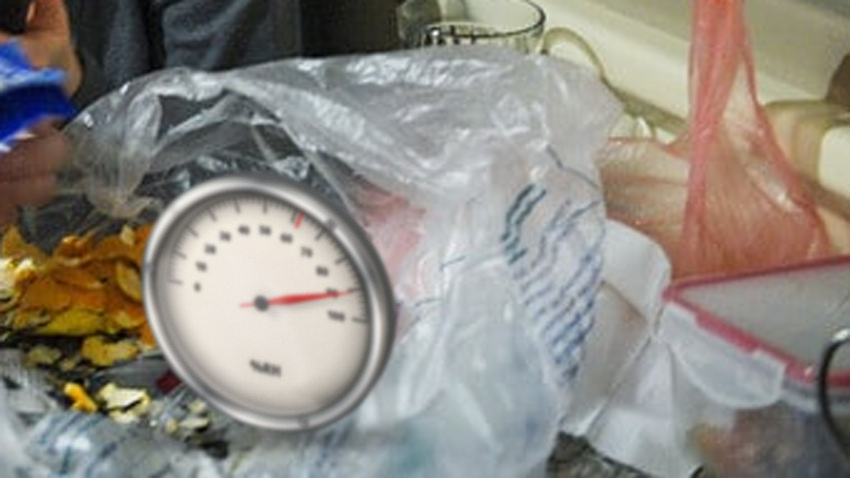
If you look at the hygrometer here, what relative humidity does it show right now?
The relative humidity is 90 %
